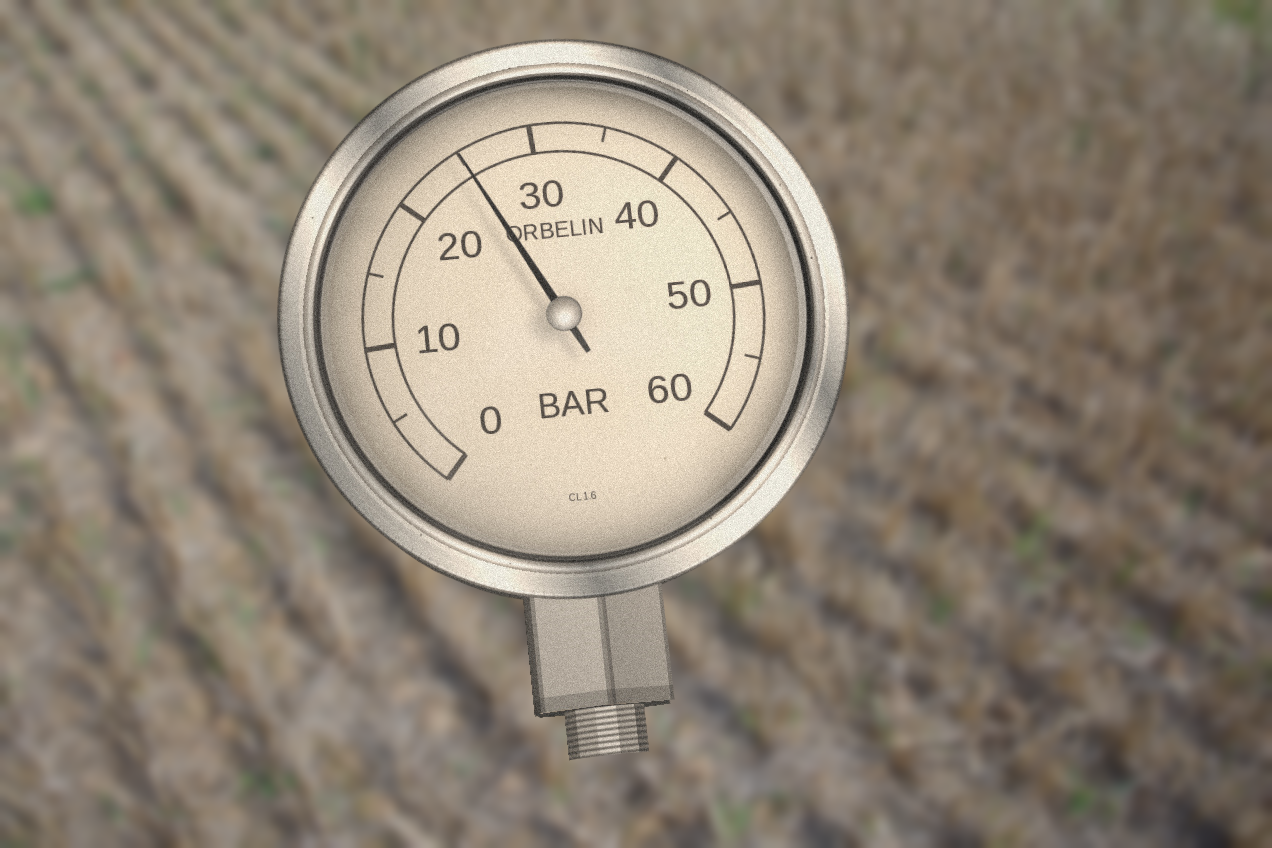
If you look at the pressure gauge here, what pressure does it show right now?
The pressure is 25 bar
